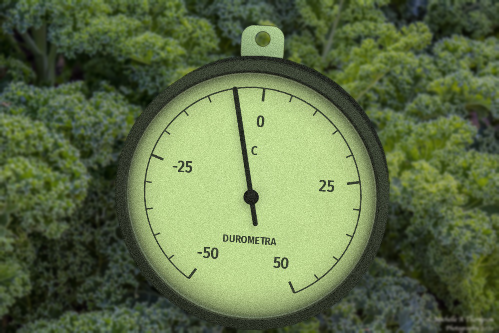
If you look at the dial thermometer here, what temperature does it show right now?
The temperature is -5 °C
